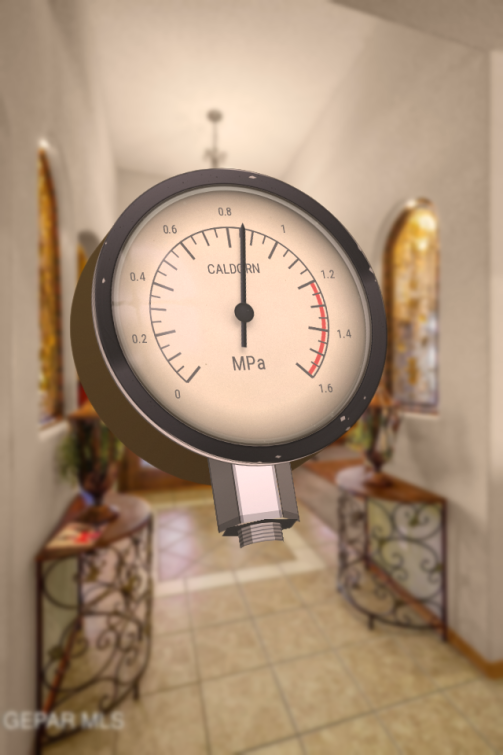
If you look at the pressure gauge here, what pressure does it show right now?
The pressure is 0.85 MPa
